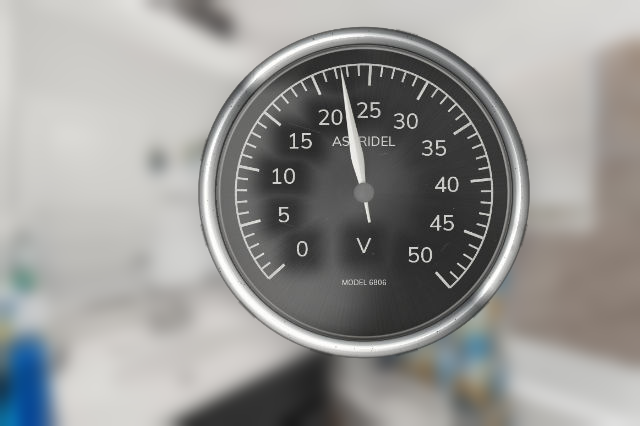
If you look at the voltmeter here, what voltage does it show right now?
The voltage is 22.5 V
